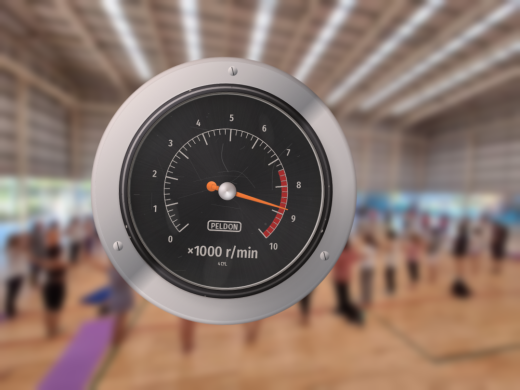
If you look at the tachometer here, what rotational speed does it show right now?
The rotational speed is 8800 rpm
